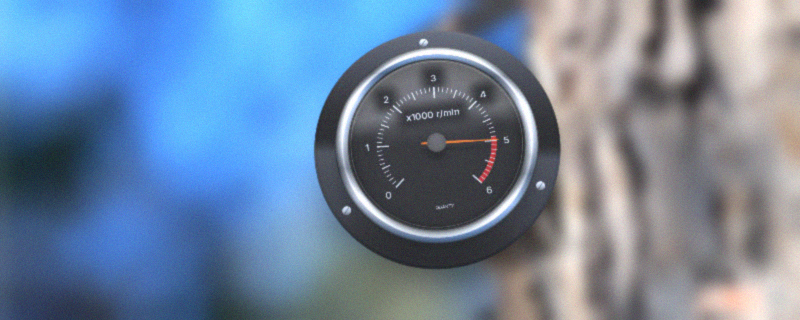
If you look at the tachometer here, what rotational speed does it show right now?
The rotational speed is 5000 rpm
